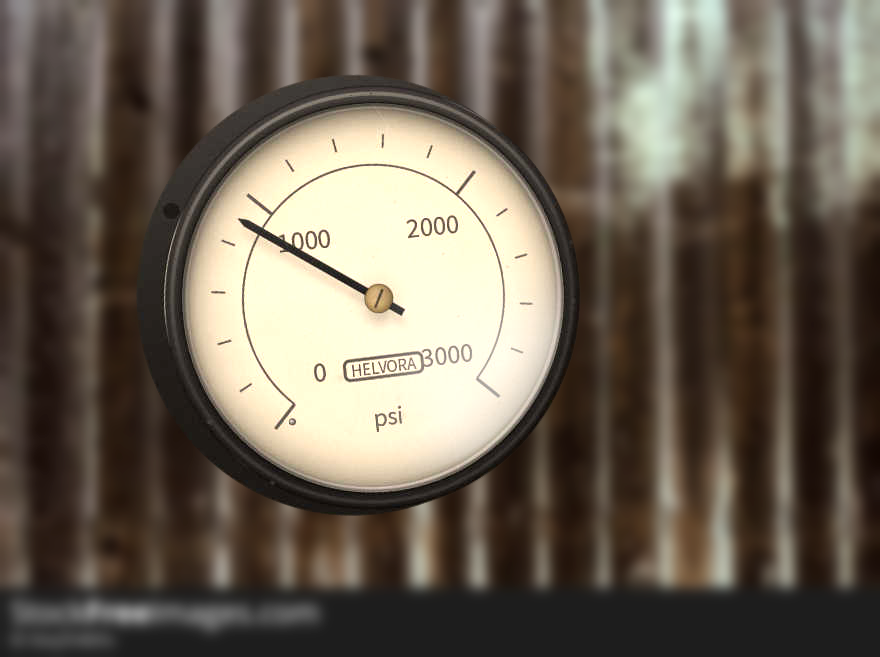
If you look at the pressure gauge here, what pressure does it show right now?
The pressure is 900 psi
